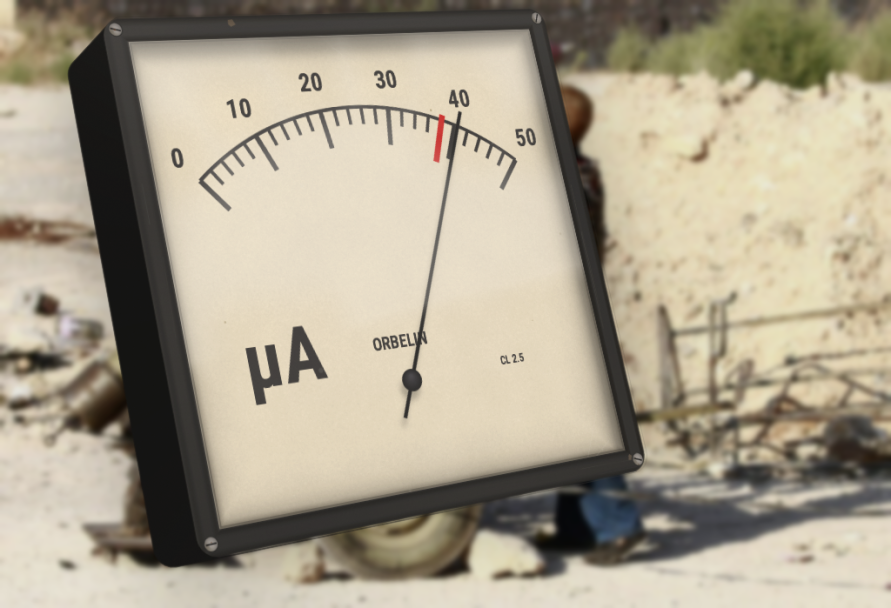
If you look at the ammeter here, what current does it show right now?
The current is 40 µA
